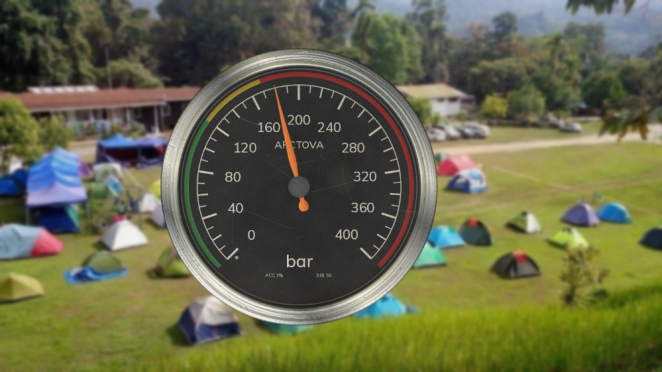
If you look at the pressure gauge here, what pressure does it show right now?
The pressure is 180 bar
